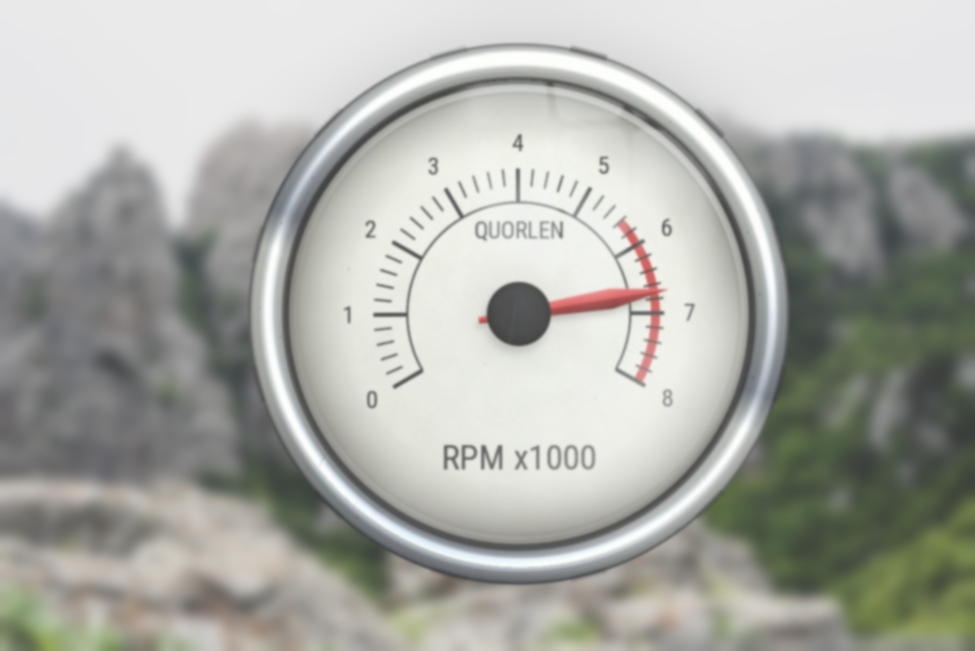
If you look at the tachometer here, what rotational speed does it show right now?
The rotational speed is 6700 rpm
